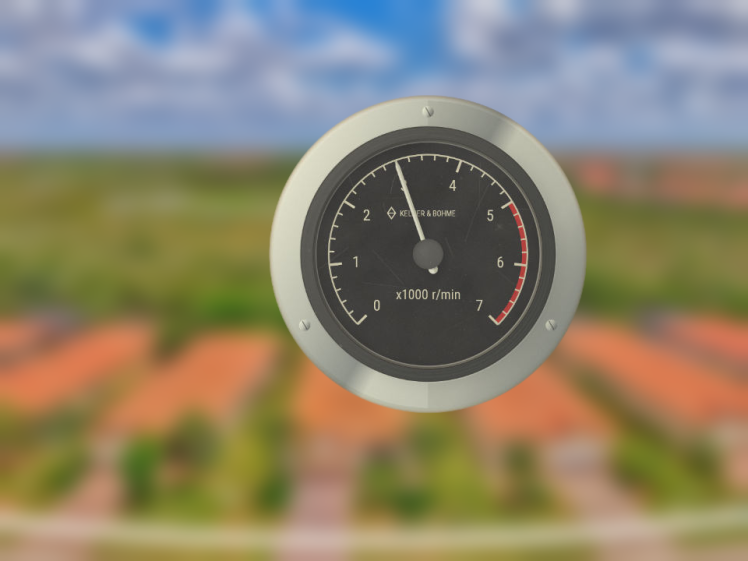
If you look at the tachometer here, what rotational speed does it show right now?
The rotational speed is 3000 rpm
